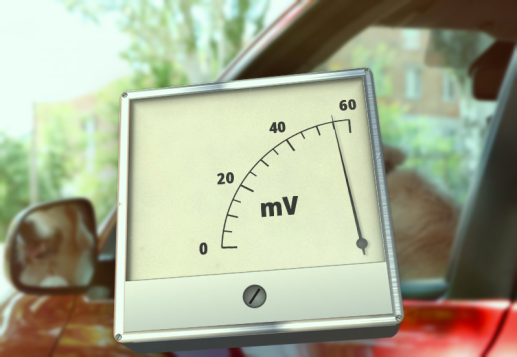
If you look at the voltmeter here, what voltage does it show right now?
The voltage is 55 mV
